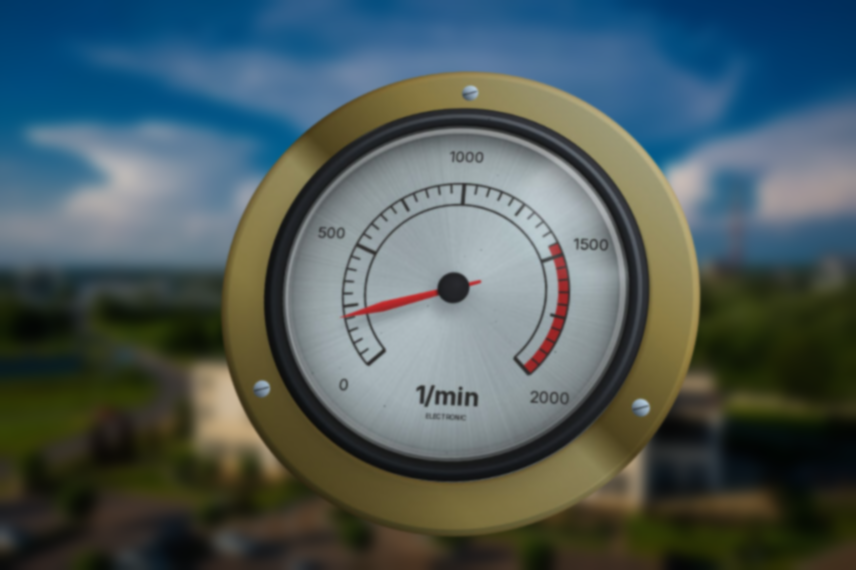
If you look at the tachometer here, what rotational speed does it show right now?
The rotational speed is 200 rpm
